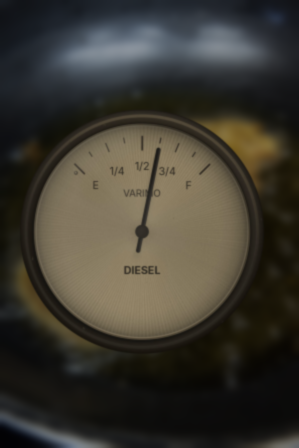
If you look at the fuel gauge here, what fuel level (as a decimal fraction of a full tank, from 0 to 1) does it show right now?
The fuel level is 0.625
